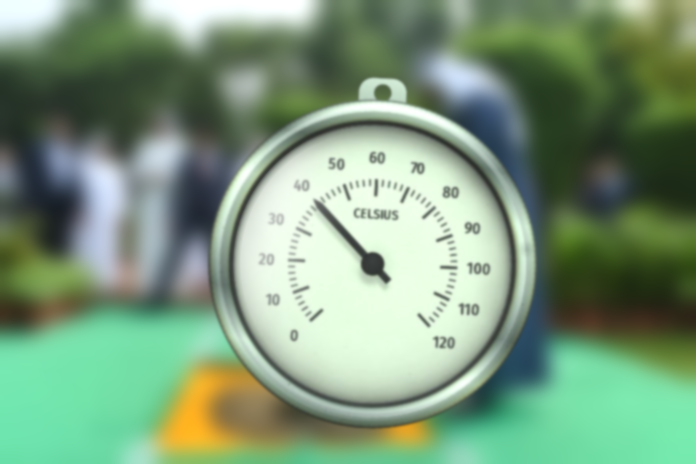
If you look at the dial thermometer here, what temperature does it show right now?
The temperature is 40 °C
